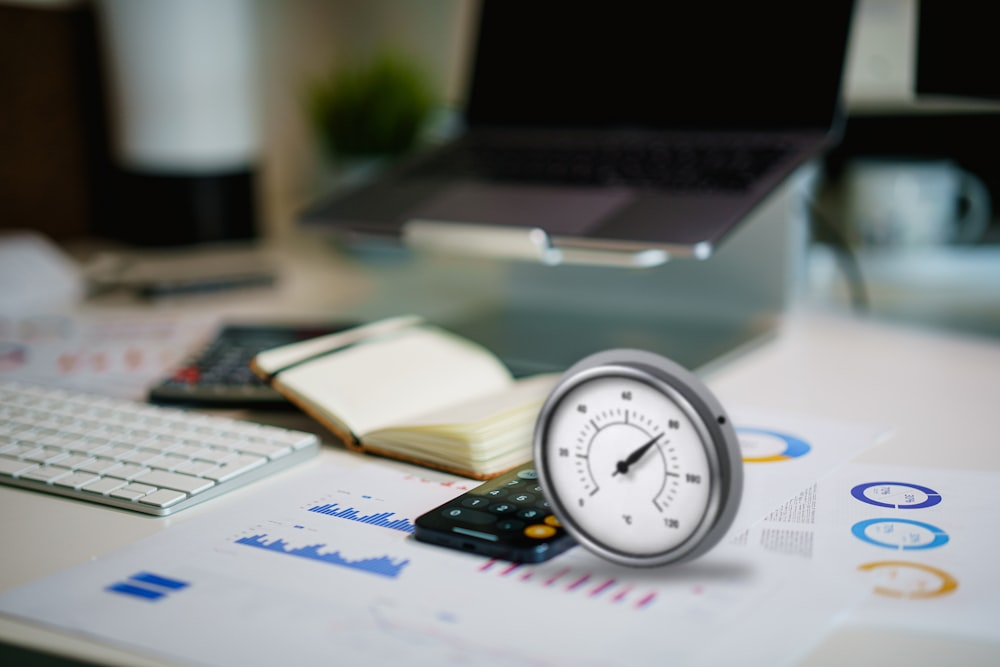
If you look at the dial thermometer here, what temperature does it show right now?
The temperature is 80 °C
